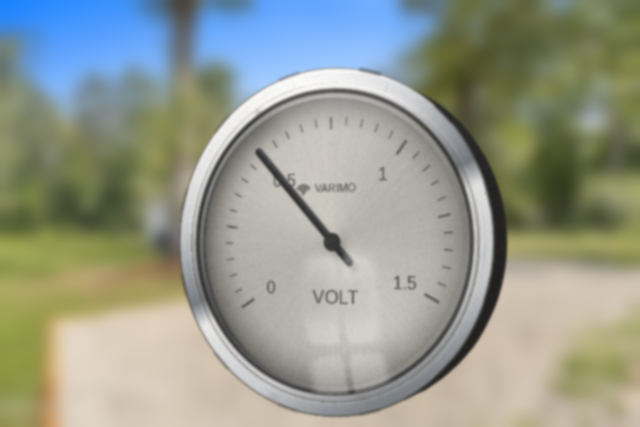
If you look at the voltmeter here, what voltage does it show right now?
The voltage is 0.5 V
